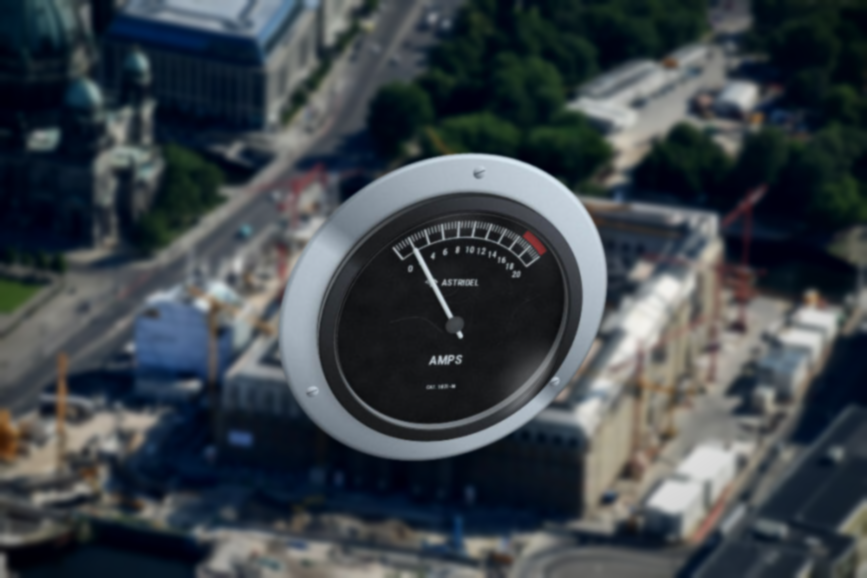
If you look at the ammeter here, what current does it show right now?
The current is 2 A
